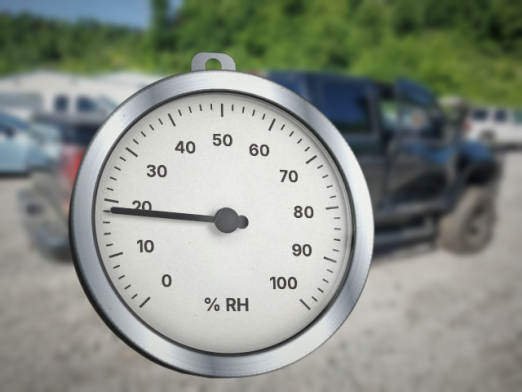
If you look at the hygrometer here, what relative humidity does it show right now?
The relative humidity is 18 %
